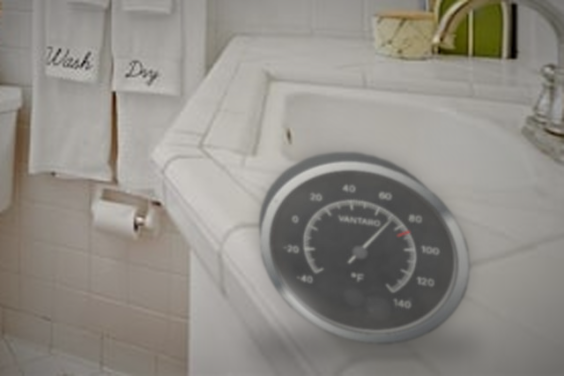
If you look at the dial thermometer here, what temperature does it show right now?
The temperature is 70 °F
